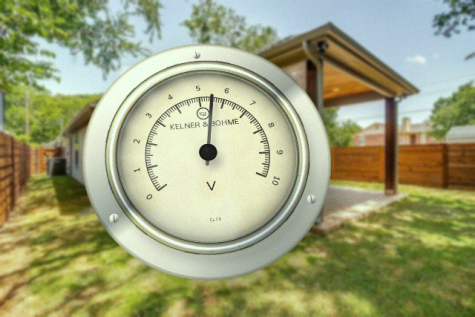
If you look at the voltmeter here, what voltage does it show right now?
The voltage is 5.5 V
